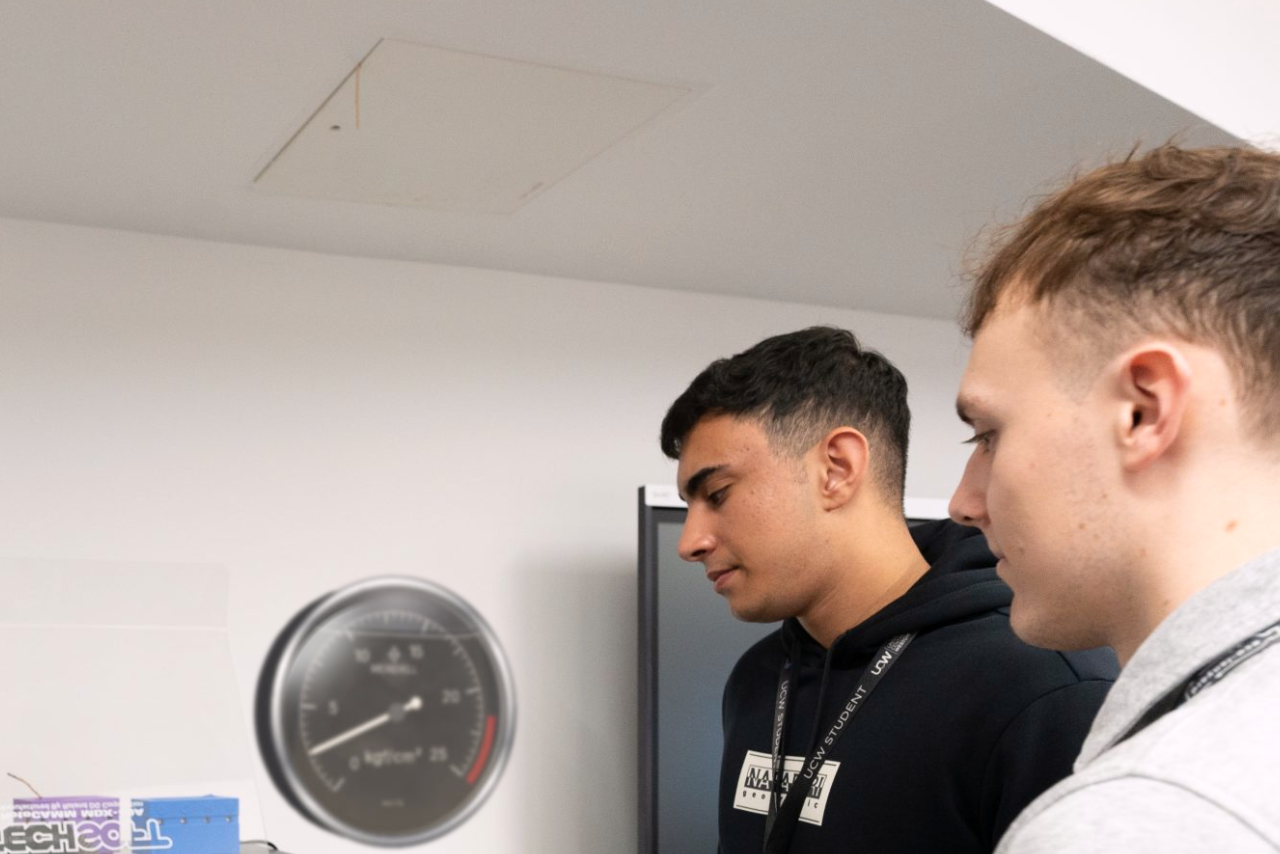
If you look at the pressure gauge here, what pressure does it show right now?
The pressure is 2.5 kg/cm²
